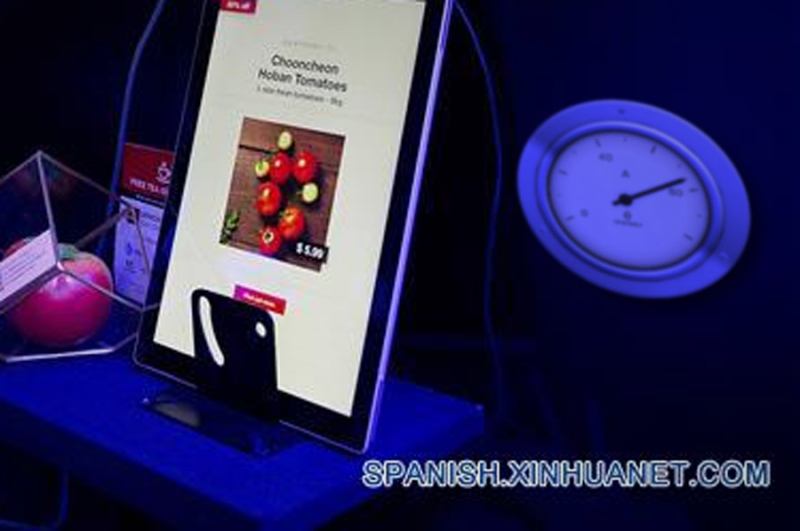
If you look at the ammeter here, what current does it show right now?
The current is 75 A
